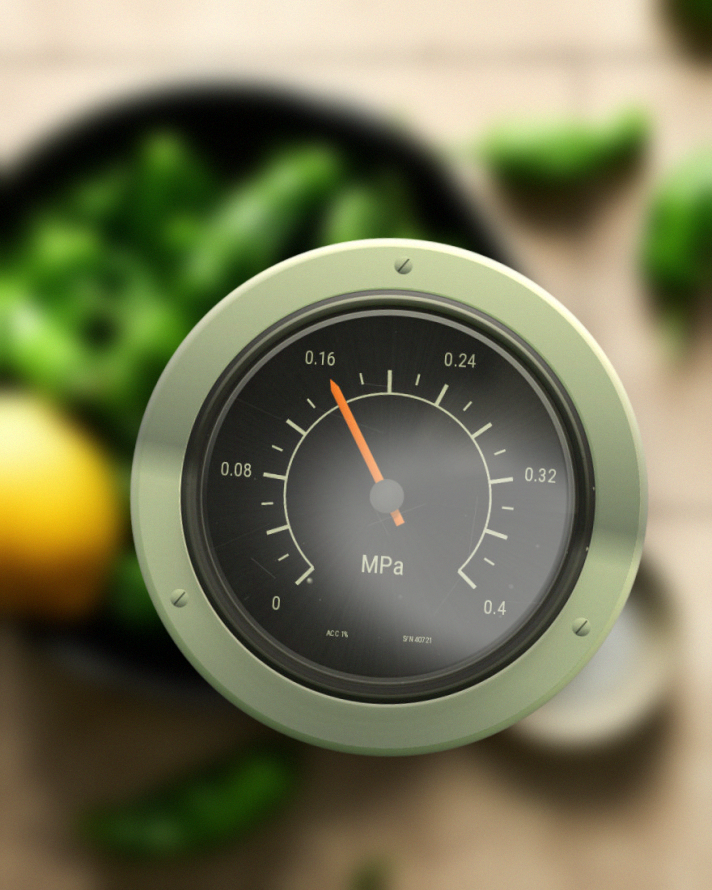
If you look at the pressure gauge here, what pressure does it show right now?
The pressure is 0.16 MPa
